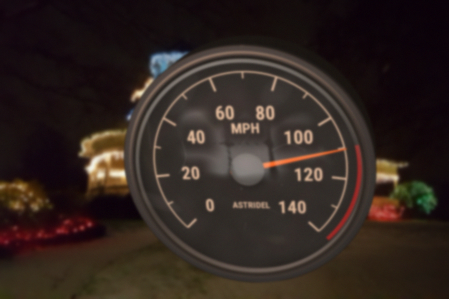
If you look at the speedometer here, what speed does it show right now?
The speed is 110 mph
